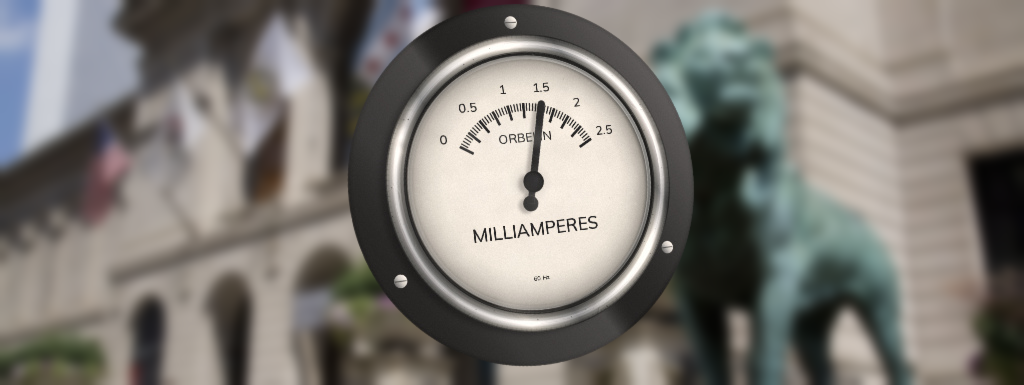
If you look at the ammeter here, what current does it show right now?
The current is 1.5 mA
